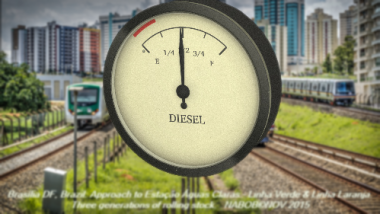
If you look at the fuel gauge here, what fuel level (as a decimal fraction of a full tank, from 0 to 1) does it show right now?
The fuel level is 0.5
